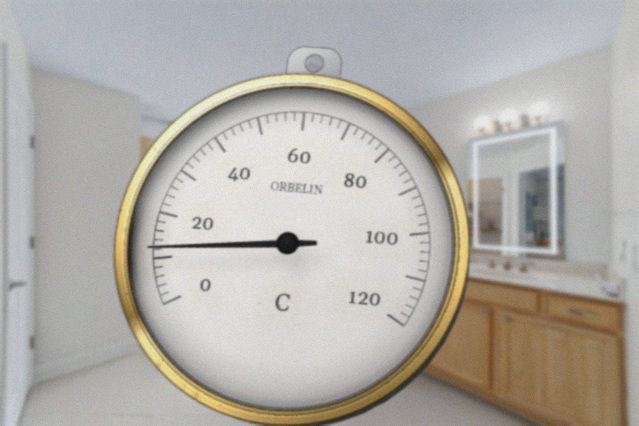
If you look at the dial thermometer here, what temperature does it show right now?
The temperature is 12 °C
